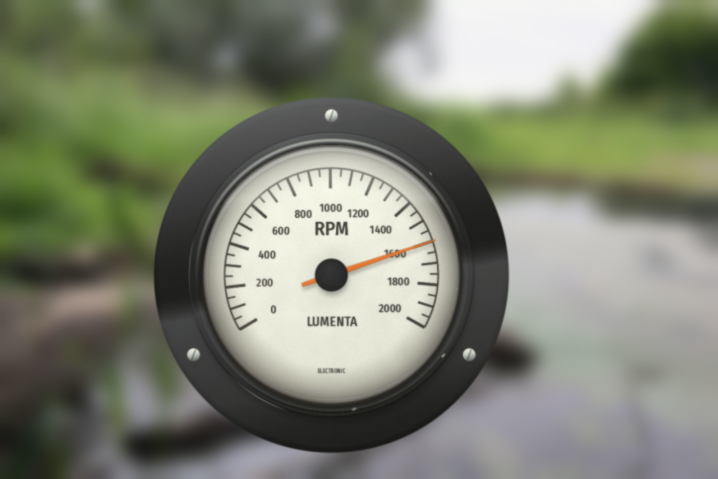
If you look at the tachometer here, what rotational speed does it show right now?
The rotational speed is 1600 rpm
